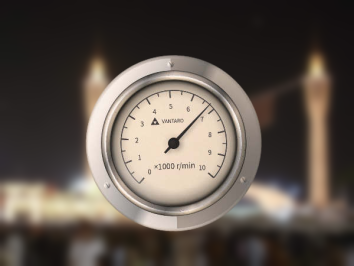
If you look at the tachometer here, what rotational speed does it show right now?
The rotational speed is 6750 rpm
